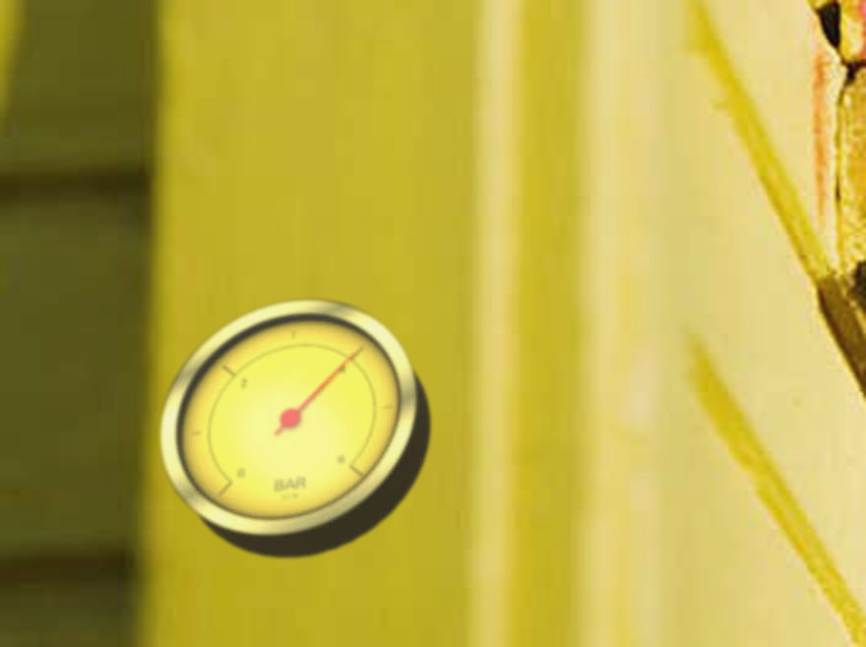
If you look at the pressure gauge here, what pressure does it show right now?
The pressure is 4 bar
